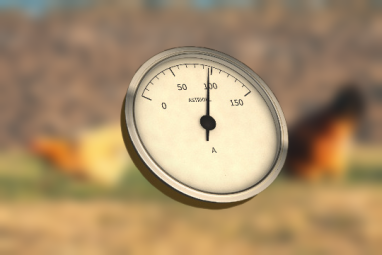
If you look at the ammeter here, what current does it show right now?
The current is 95 A
